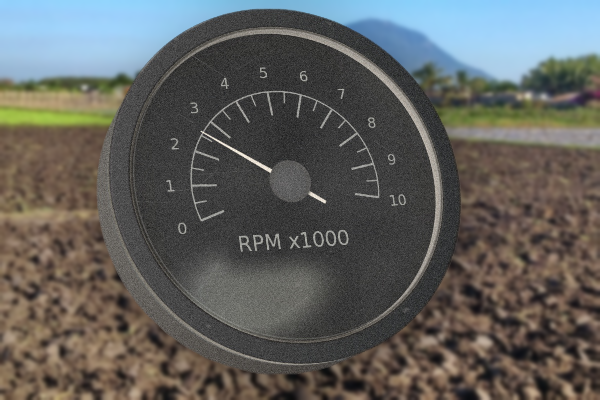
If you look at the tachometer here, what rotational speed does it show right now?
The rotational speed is 2500 rpm
